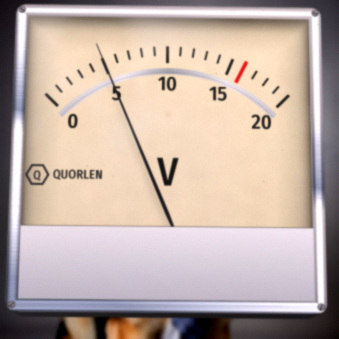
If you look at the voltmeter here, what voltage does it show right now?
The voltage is 5 V
